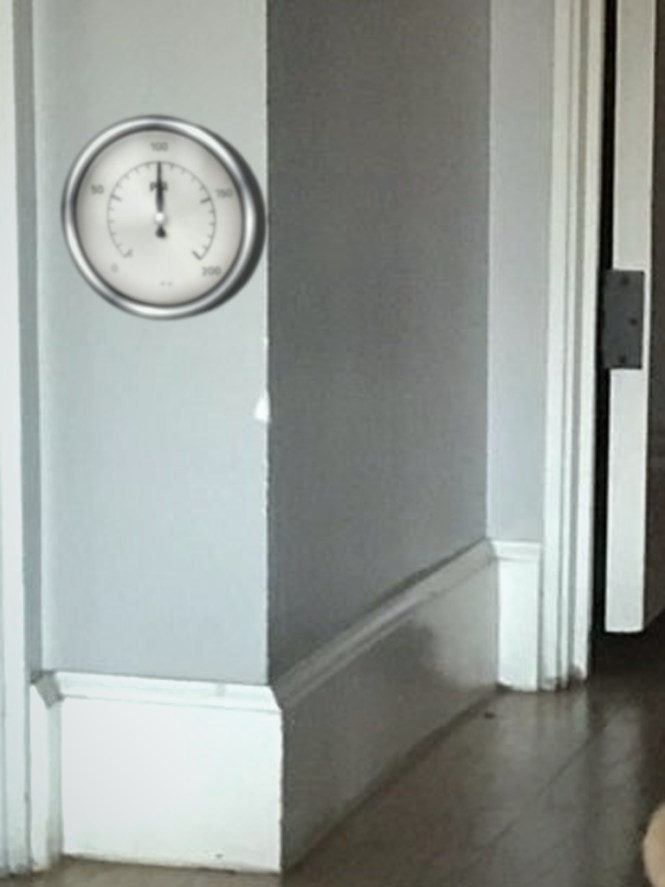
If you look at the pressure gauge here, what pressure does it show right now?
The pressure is 100 psi
